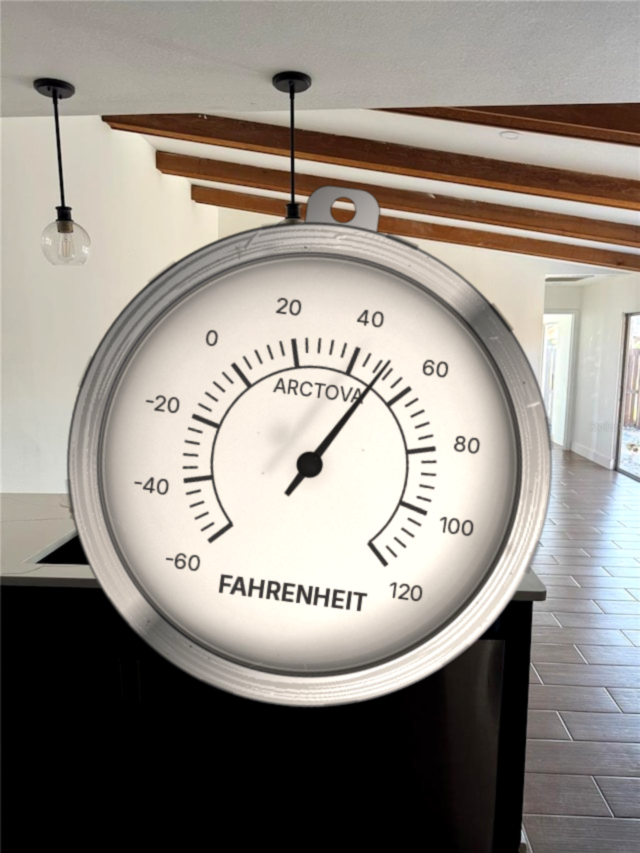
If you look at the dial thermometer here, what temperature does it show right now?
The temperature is 50 °F
